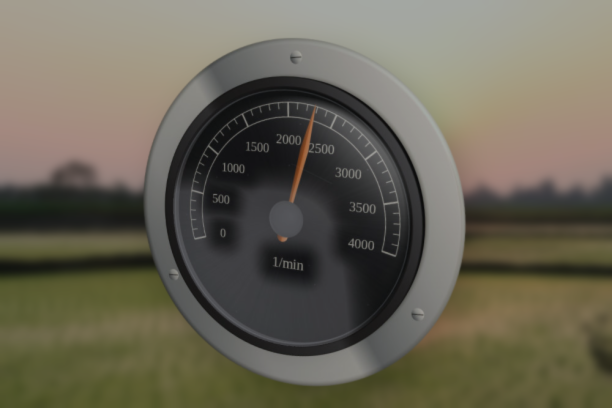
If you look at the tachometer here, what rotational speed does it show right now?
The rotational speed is 2300 rpm
